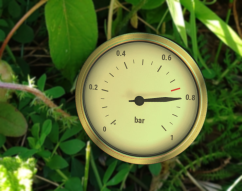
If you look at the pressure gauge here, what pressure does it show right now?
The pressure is 0.8 bar
